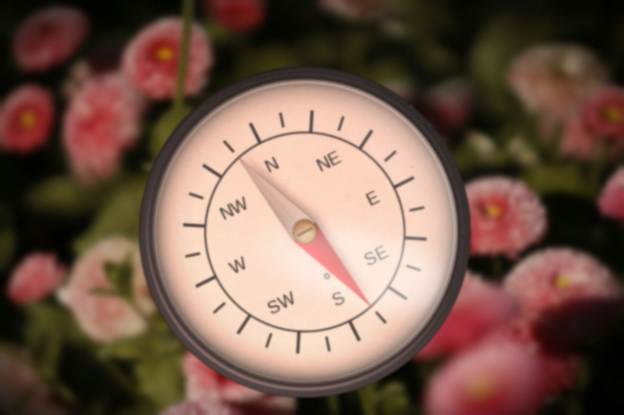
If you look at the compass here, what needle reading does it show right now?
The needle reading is 165 °
